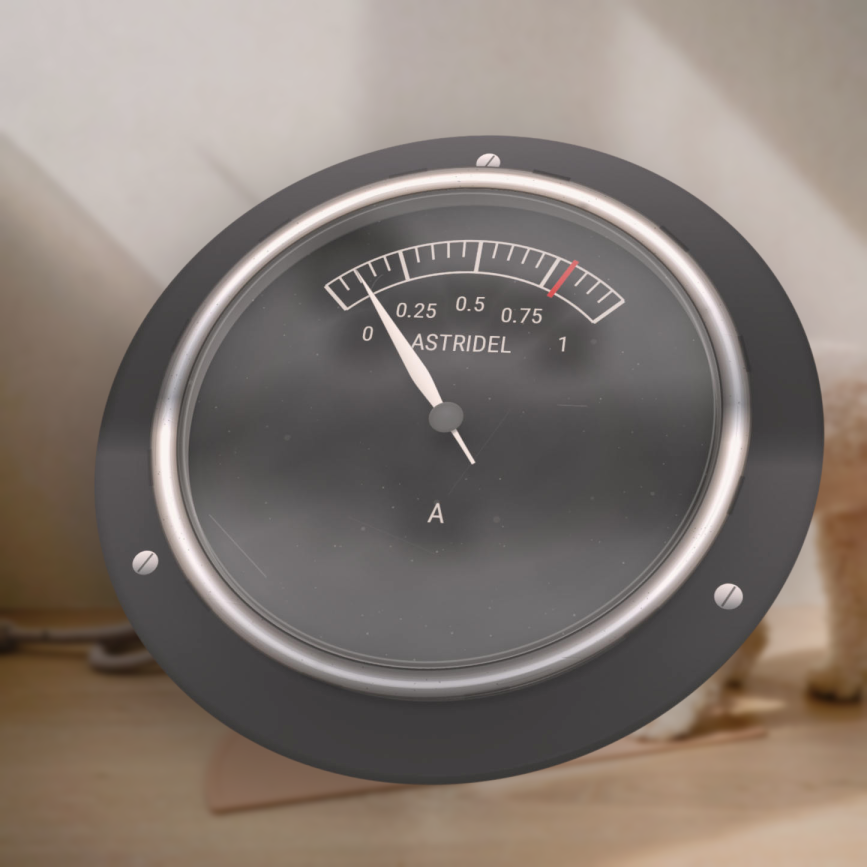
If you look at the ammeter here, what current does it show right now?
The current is 0.1 A
